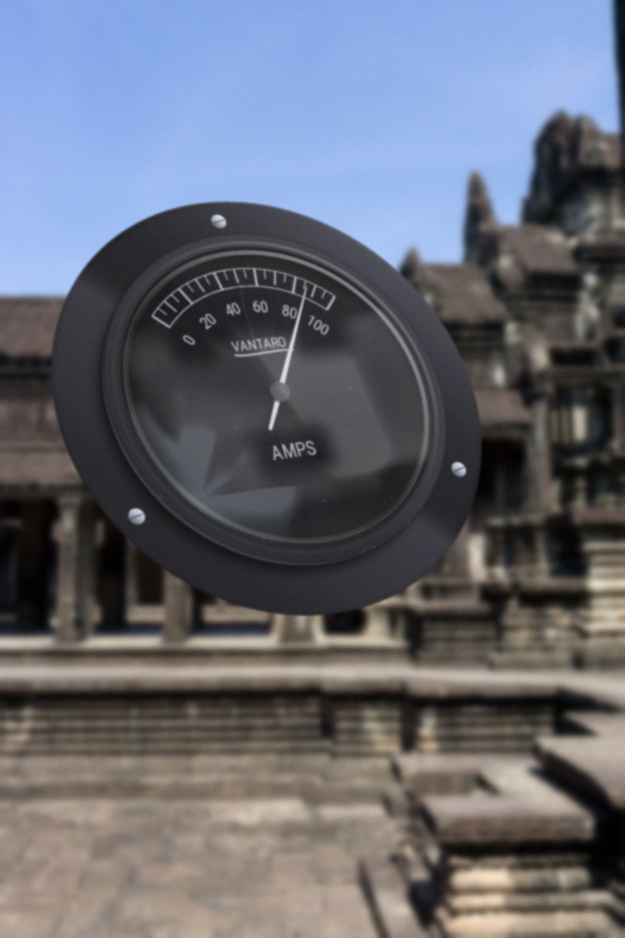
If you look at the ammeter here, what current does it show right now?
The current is 85 A
